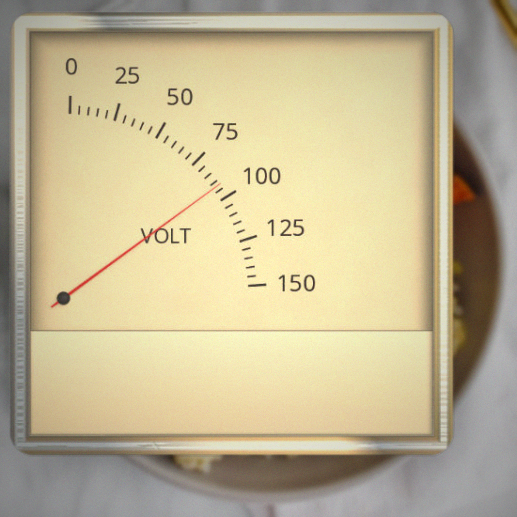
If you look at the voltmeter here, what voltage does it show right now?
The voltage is 92.5 V
